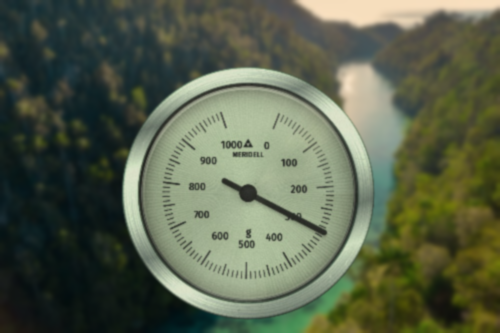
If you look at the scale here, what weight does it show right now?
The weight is 300 g
